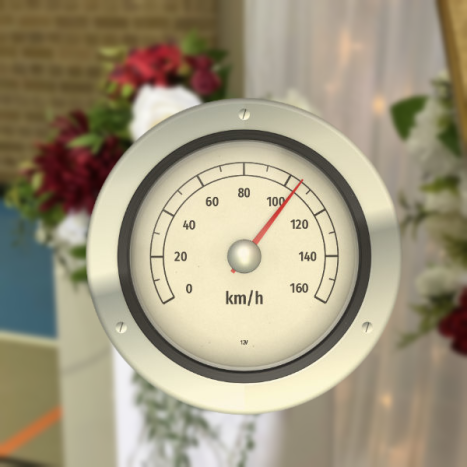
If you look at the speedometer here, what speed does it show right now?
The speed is 105 km/h
